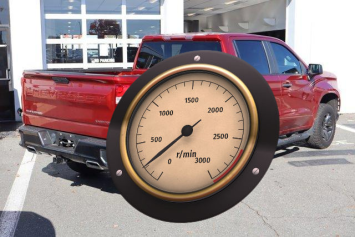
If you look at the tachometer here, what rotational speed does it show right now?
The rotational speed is 200 rpm
